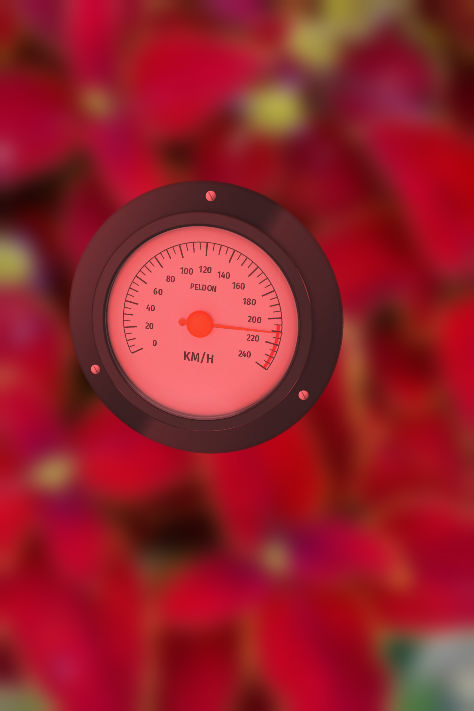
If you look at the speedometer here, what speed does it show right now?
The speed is 210 km/h
